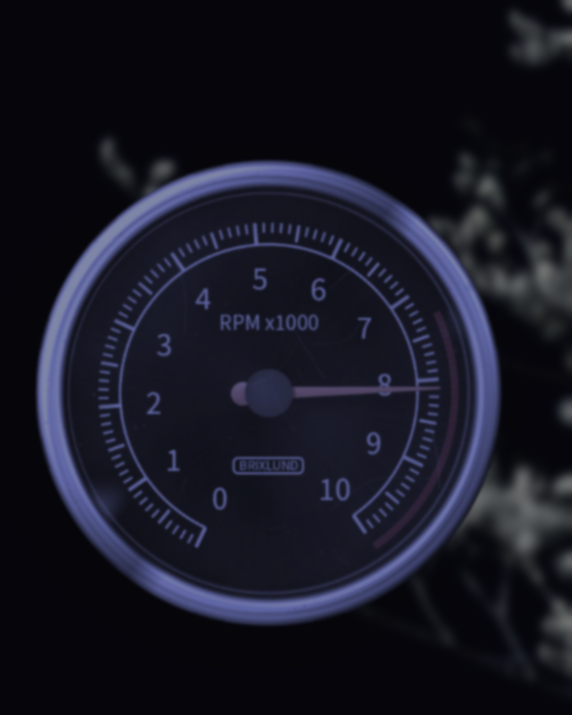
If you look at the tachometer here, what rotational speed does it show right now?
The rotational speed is 8100 rpm
